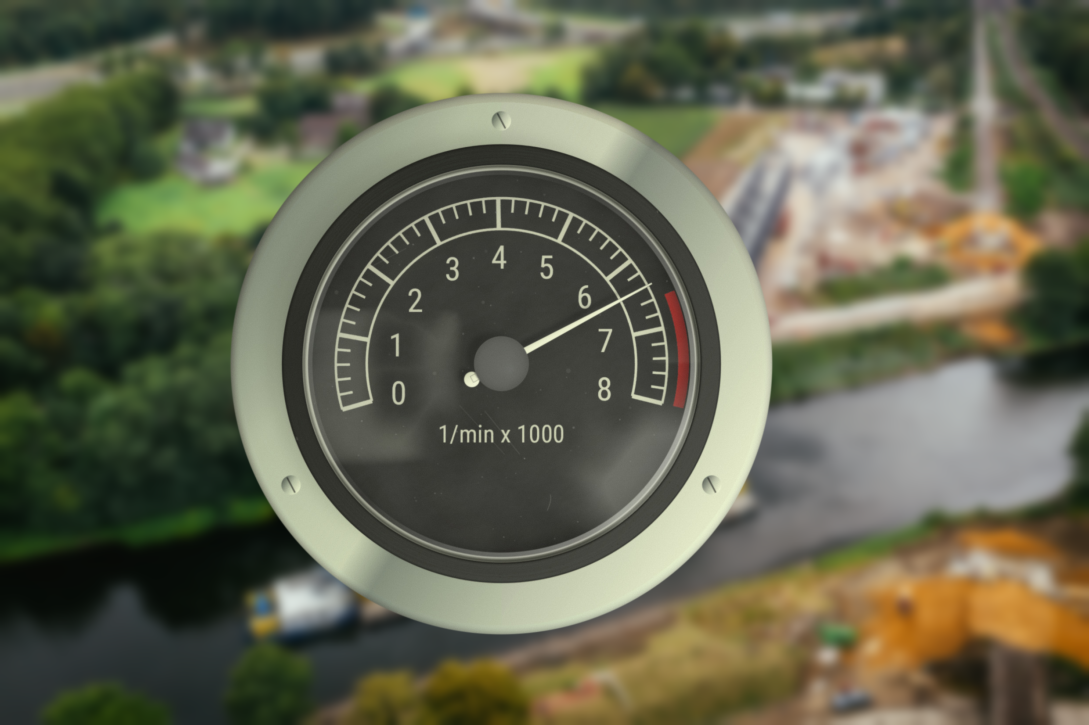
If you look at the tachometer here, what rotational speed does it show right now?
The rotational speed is 6400 rpm
